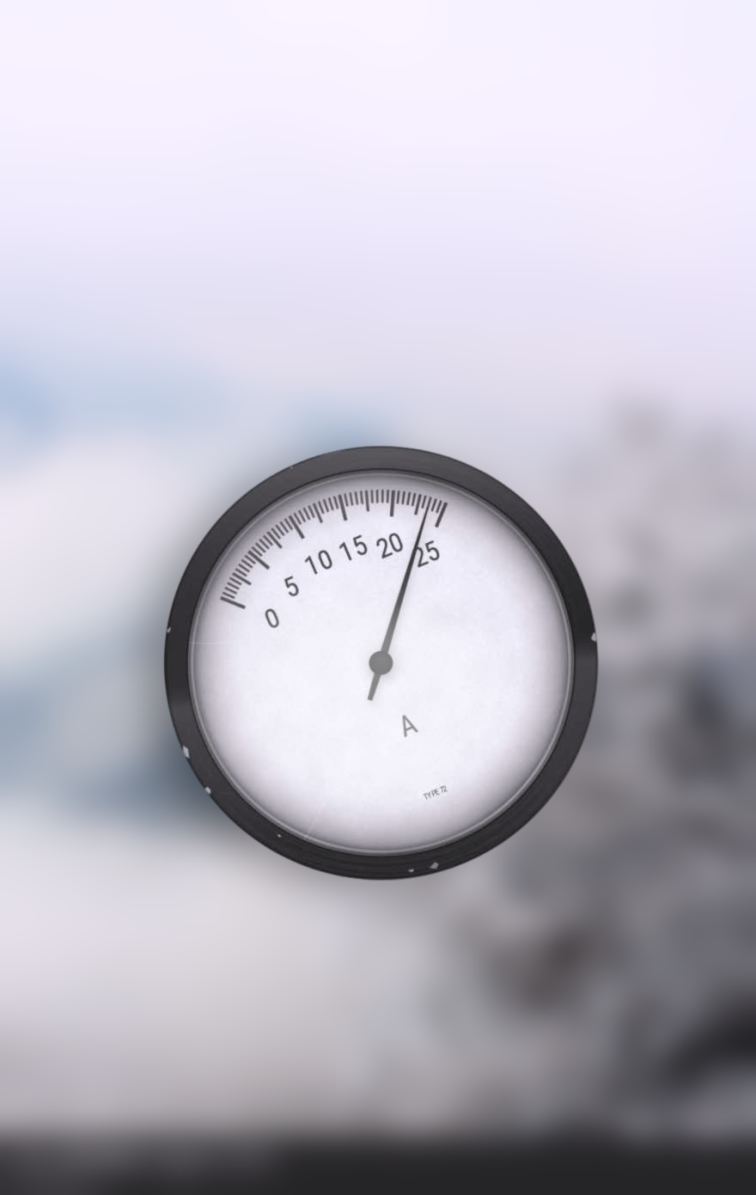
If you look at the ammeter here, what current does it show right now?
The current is 23.5 A
